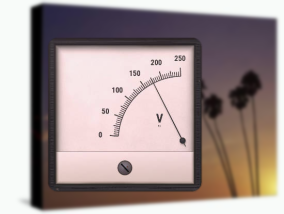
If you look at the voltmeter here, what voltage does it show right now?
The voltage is 175 V
